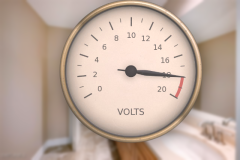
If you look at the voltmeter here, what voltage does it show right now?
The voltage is 18 V
